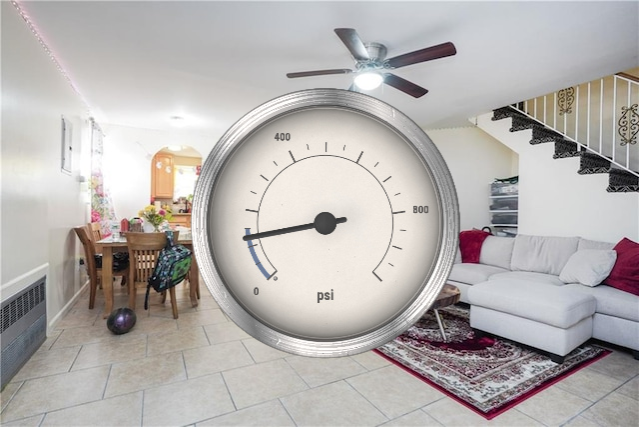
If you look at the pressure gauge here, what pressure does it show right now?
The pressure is 125 psi
